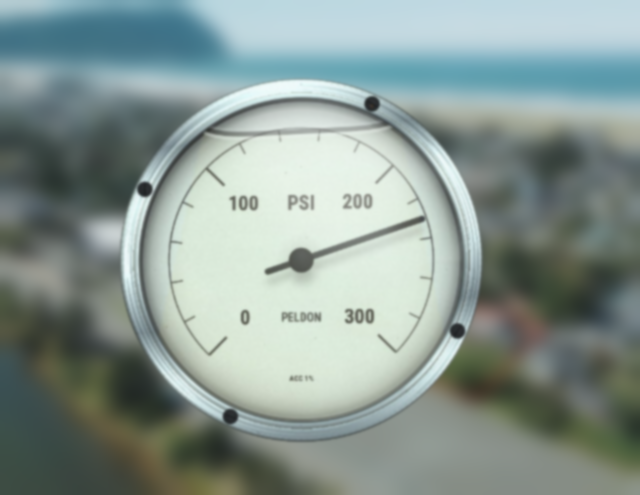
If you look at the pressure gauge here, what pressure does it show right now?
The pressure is 230 psi
